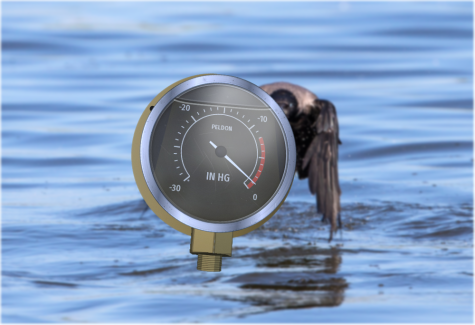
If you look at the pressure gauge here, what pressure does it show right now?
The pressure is -1 inHg
